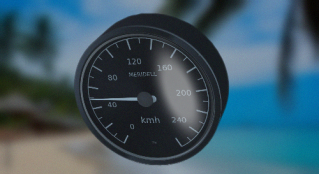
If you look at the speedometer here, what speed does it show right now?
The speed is 50 km/h
